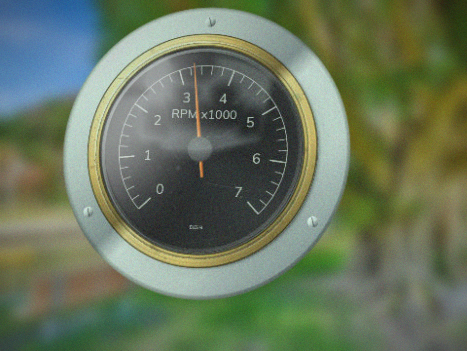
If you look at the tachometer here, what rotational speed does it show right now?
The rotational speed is 3300 rpm
